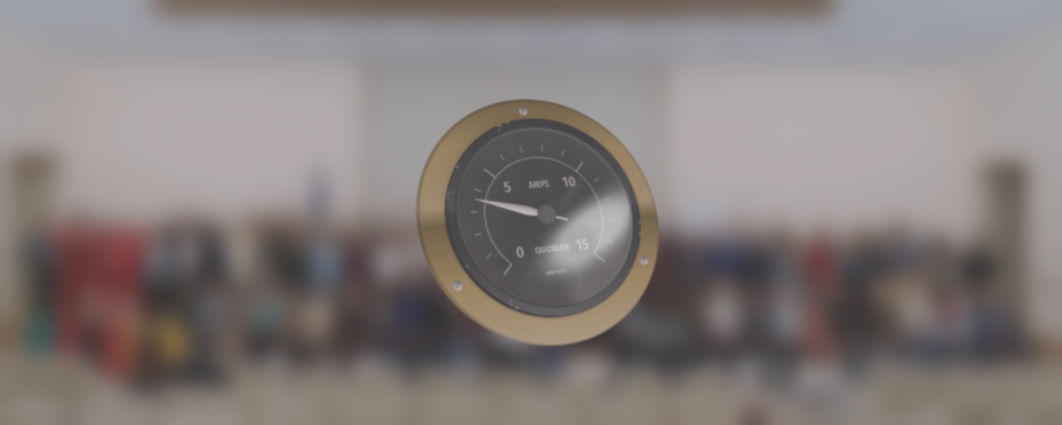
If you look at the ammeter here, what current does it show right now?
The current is 3.5 A
